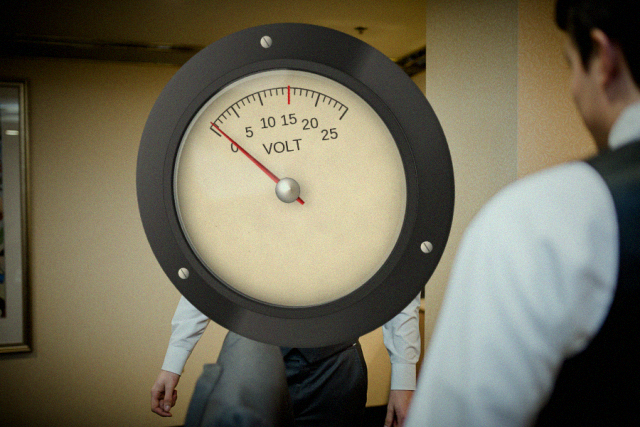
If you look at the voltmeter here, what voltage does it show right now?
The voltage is 1 V
